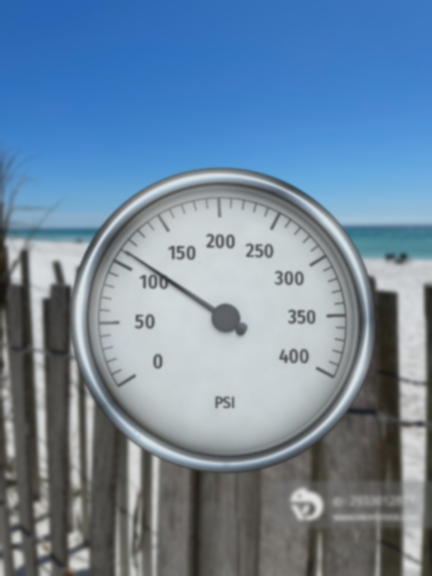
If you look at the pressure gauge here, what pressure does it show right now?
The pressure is 110 psi
